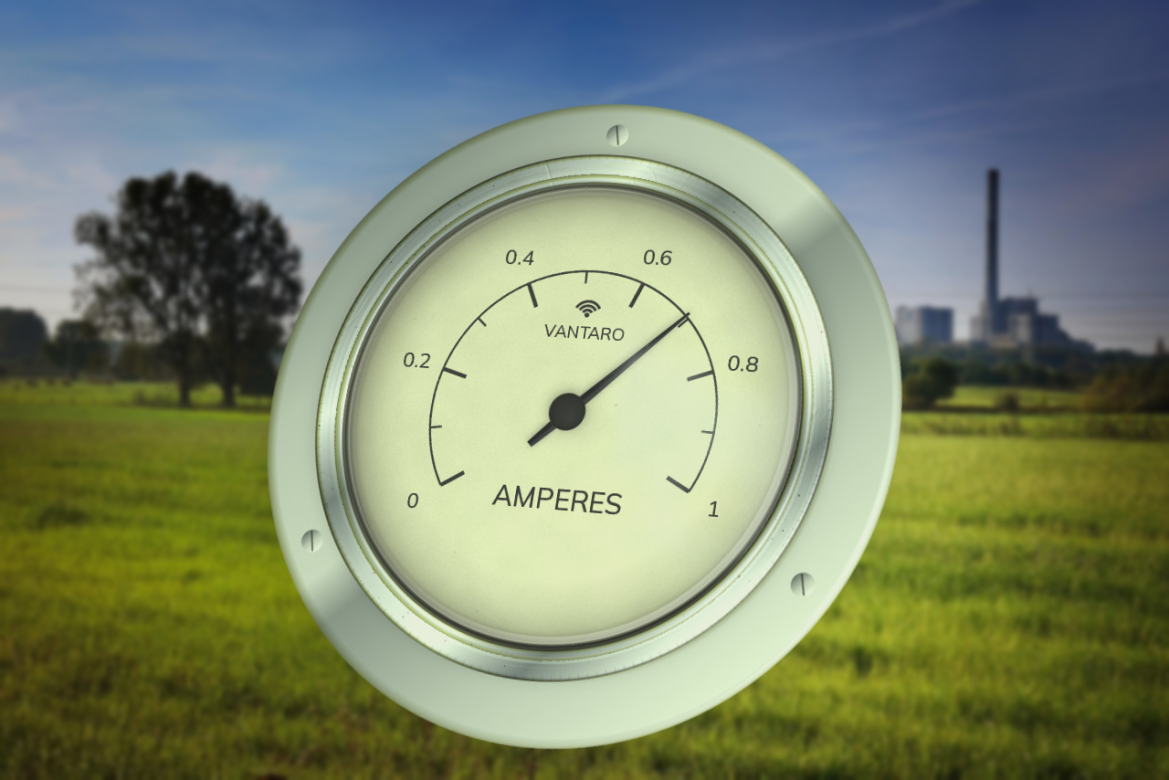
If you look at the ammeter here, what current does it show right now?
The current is 0.7 A
